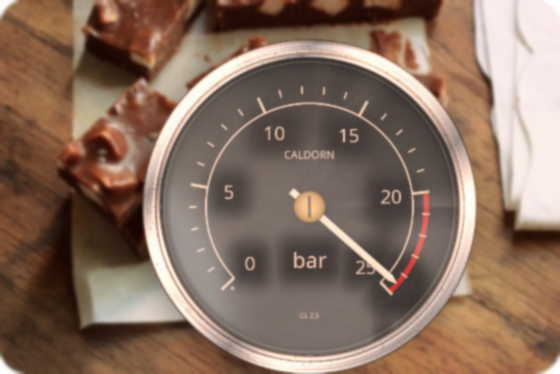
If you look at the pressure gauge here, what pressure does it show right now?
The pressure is 24.5 bar
